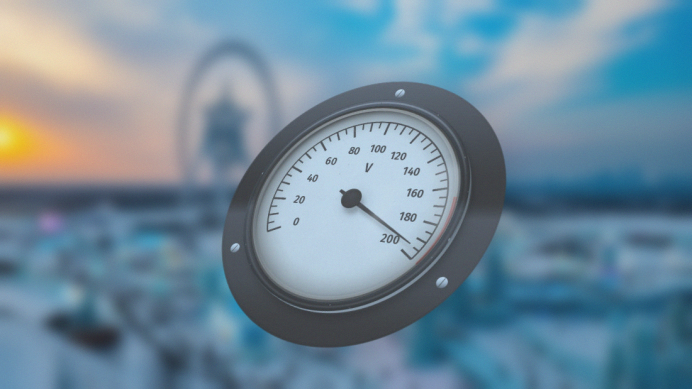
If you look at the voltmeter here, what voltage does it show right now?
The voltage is 195 V
